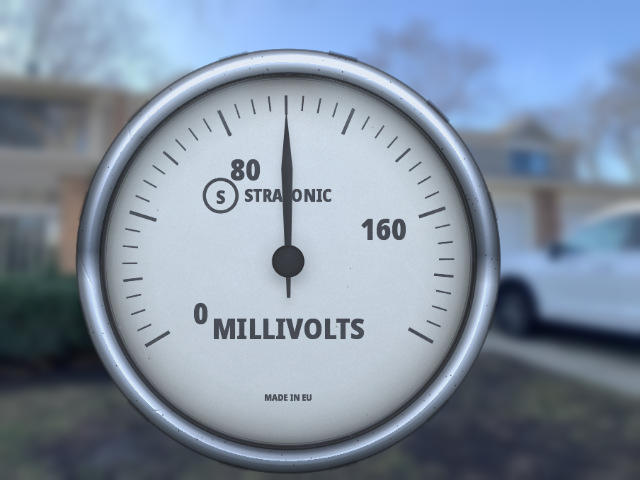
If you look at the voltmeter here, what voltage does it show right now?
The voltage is 100 mV
